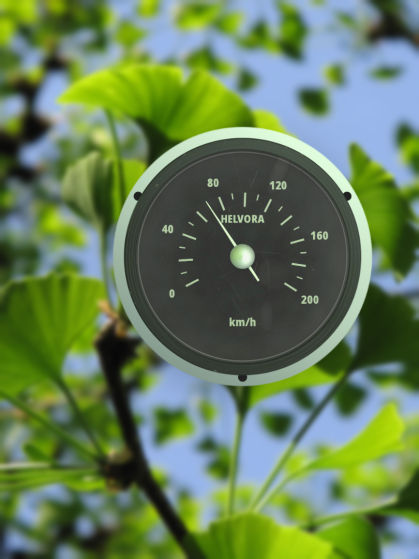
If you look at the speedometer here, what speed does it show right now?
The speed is 70 km/h
